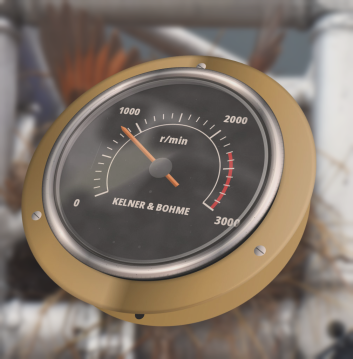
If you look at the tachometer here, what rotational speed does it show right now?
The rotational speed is 850 rpm
